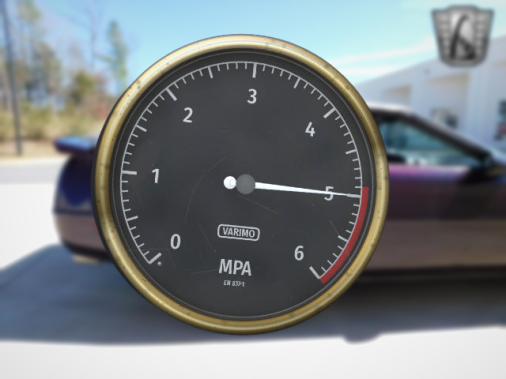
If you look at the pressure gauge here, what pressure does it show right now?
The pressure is 5 MPa
